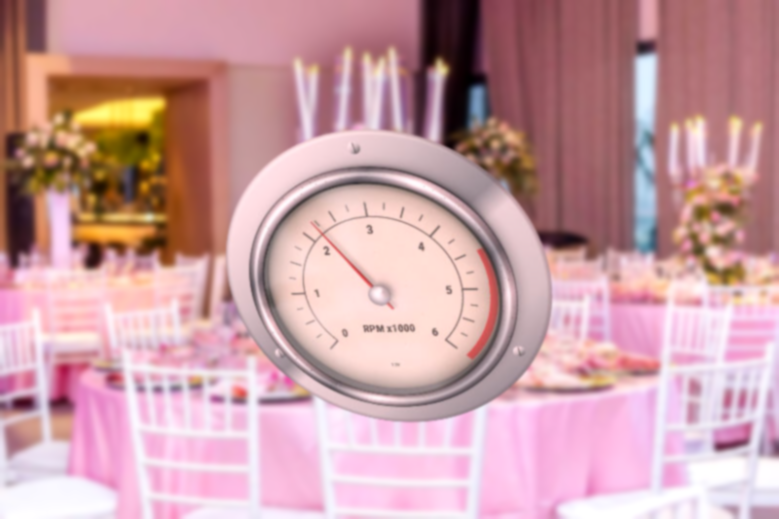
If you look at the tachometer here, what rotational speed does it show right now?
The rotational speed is 2250 rpm
